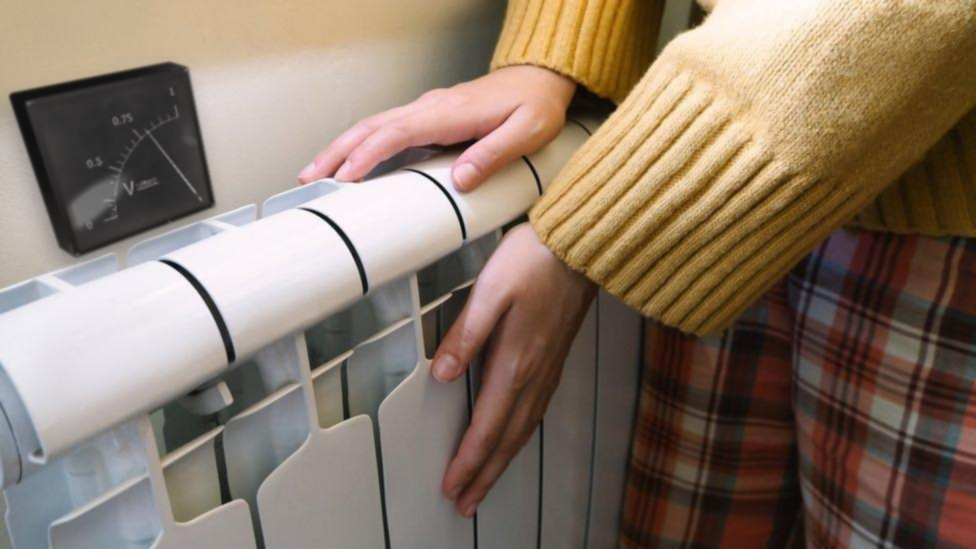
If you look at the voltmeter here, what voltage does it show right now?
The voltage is 0.8 V
